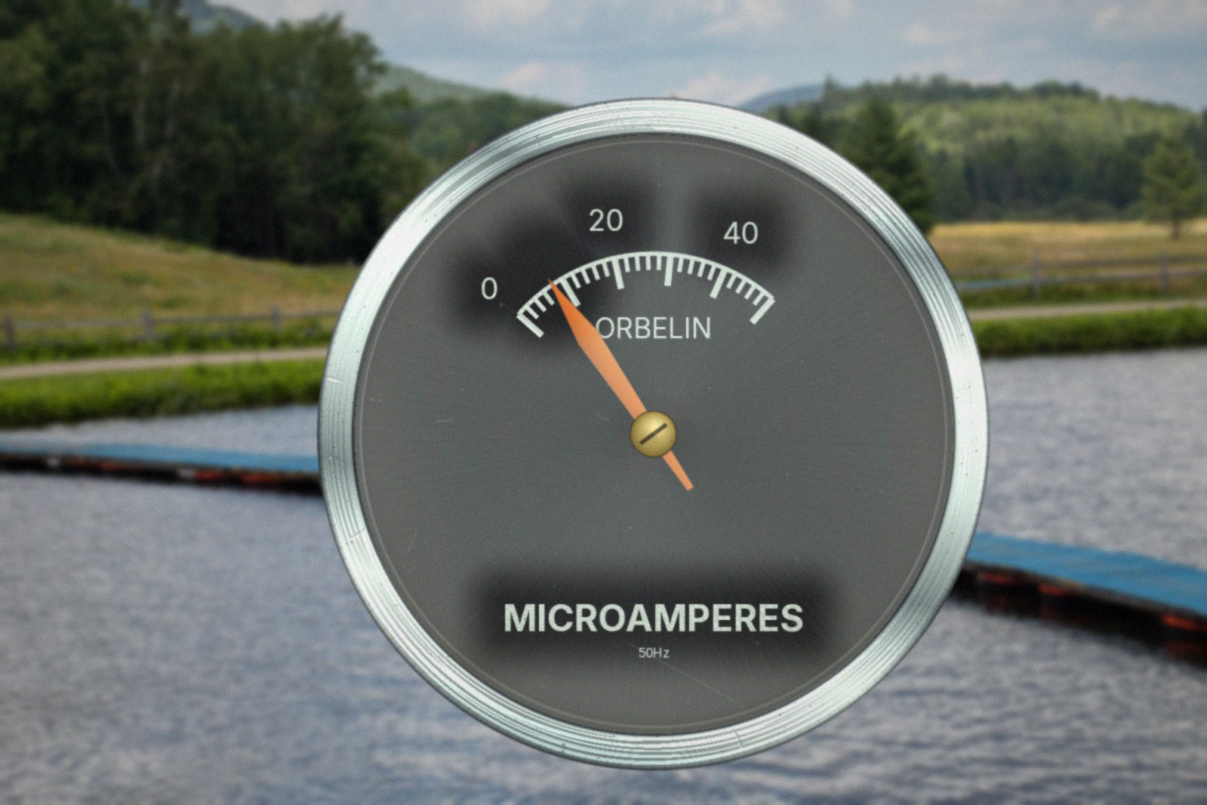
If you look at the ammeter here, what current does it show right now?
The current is 8 µA
